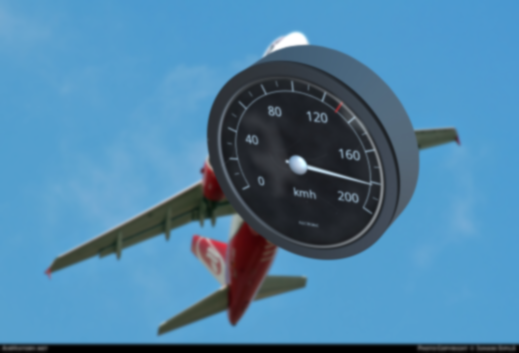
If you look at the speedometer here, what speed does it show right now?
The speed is 180 km/h
